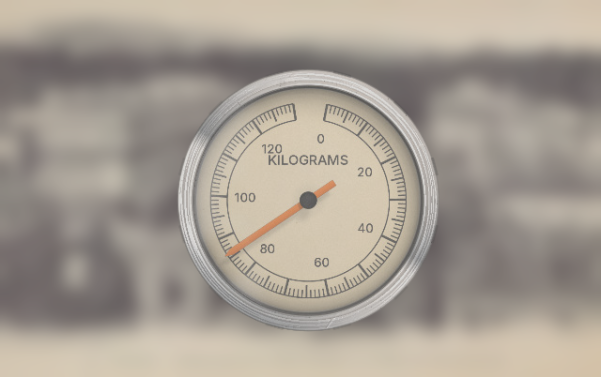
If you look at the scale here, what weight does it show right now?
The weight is 86 kg
